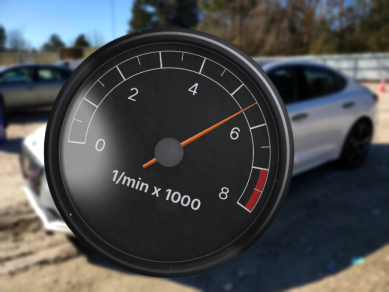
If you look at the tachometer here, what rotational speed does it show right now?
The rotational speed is 5500 rpm
